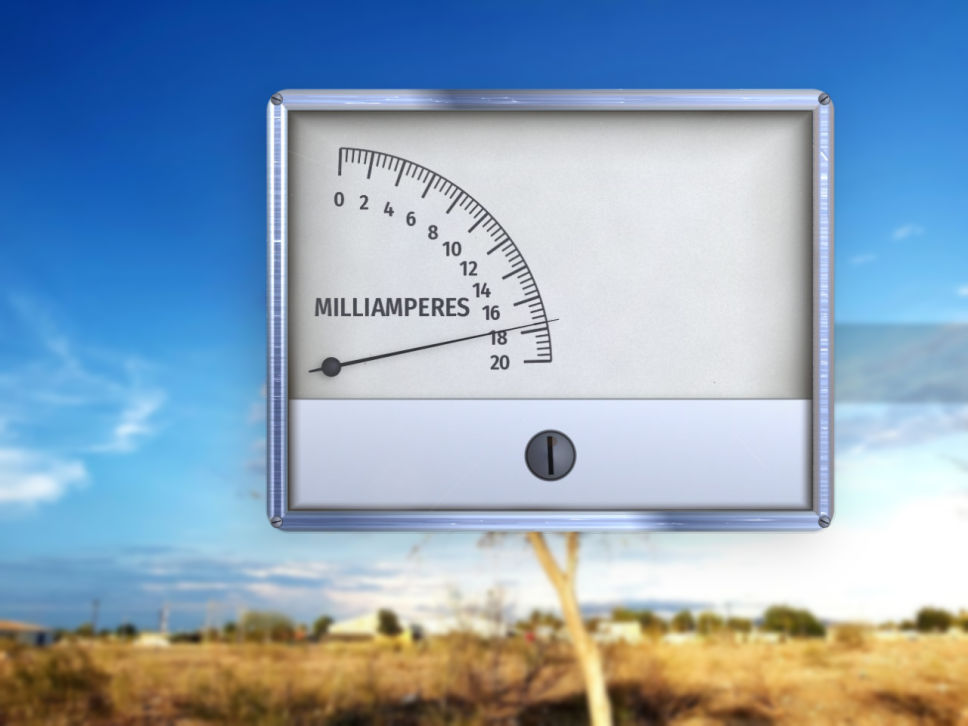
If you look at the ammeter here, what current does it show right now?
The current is 17.6 mA
